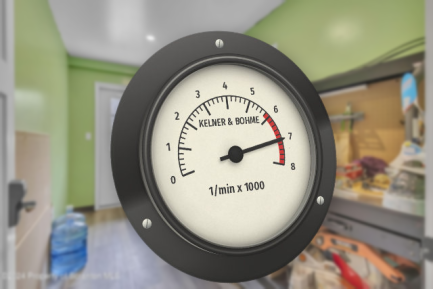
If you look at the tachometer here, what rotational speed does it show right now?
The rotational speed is 7000 rpm
